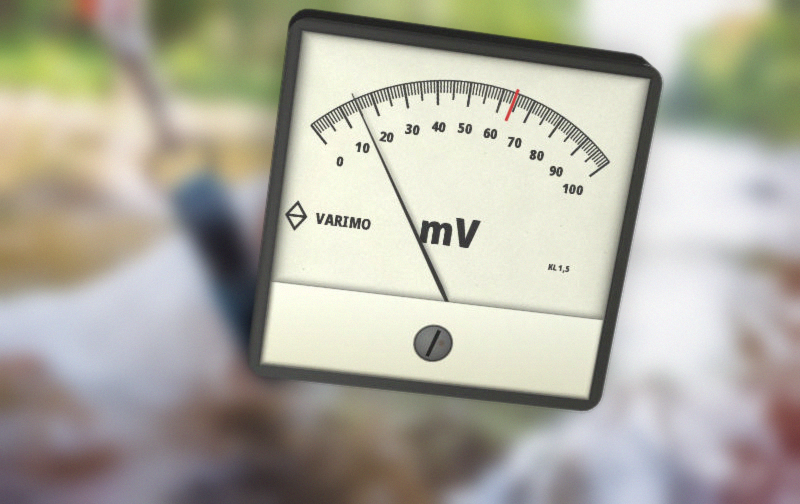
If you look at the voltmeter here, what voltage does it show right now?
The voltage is 15 mV
